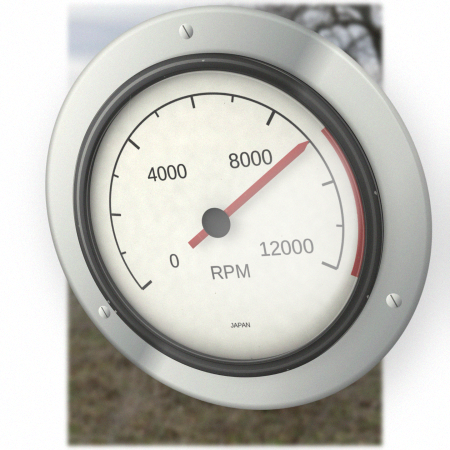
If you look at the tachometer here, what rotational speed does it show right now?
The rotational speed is 9000 rpm
